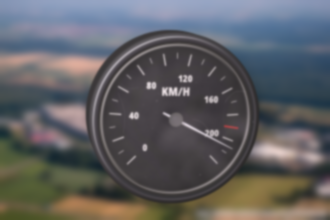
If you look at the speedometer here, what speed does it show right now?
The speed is 205 km/h
